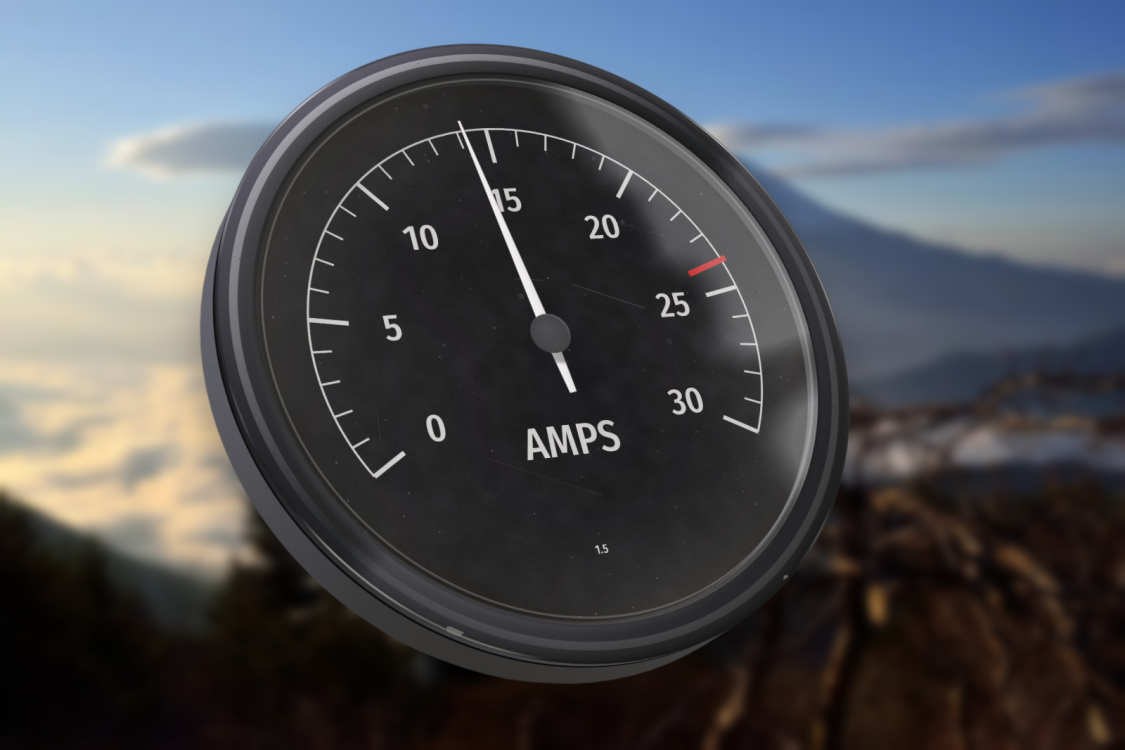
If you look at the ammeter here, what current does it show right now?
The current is 14 A
